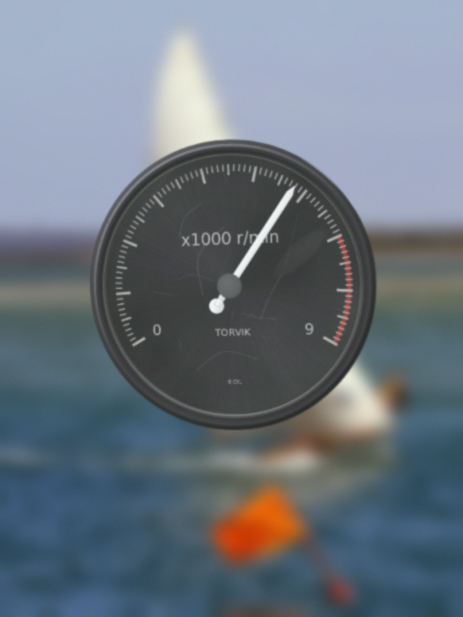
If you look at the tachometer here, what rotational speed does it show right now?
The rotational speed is 5800 rpm
